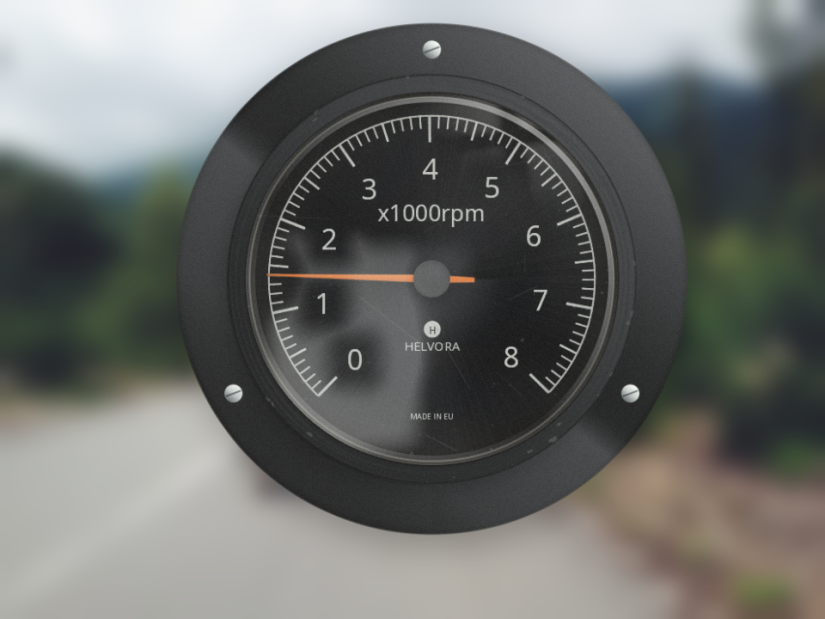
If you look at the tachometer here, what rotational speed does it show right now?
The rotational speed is 1400 rpm
